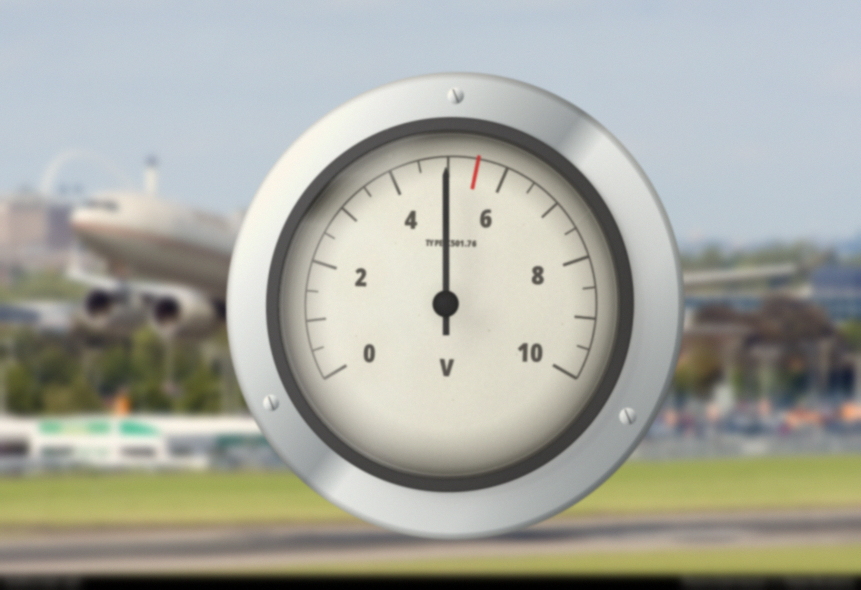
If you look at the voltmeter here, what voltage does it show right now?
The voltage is 5 V
